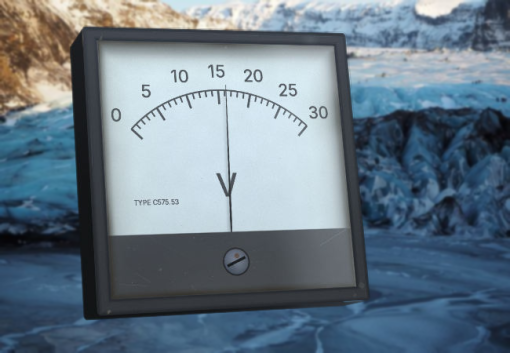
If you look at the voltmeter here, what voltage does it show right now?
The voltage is 16 V
